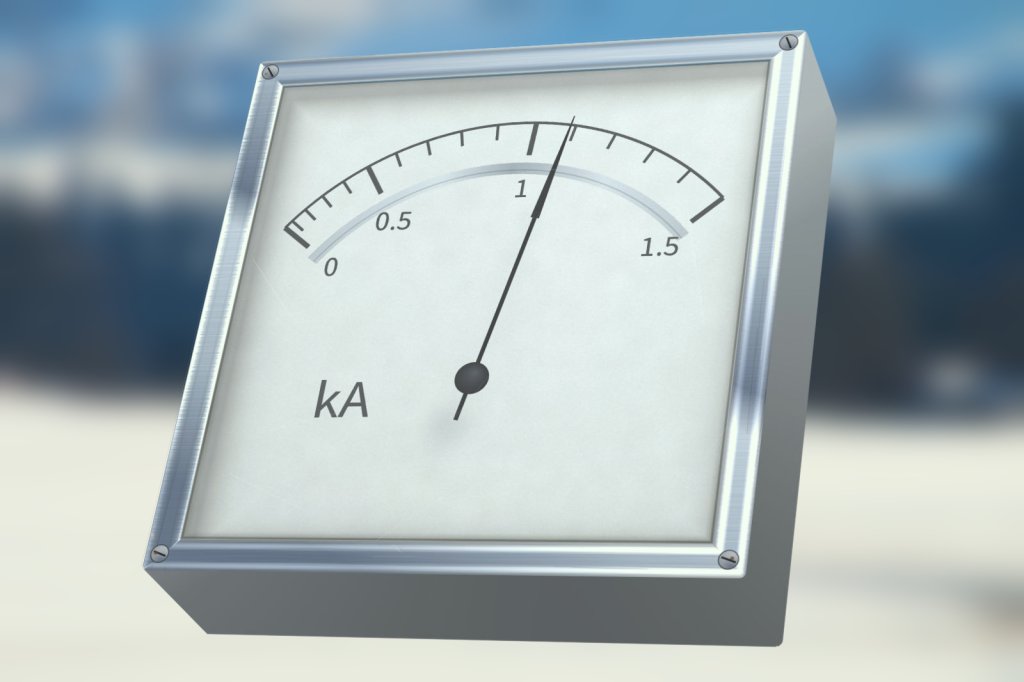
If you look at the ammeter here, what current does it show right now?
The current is 1.1 kA
